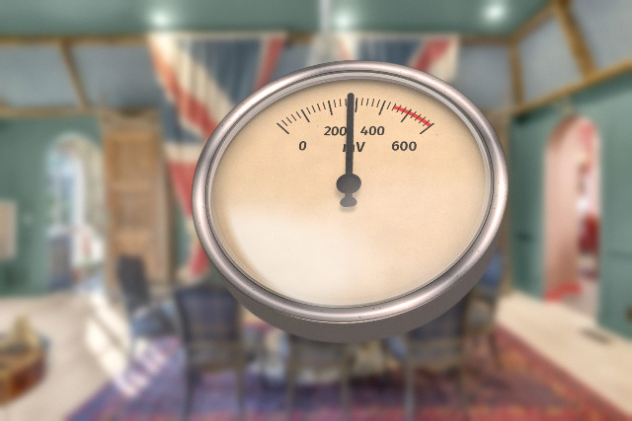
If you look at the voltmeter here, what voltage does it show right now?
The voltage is 280 mV
